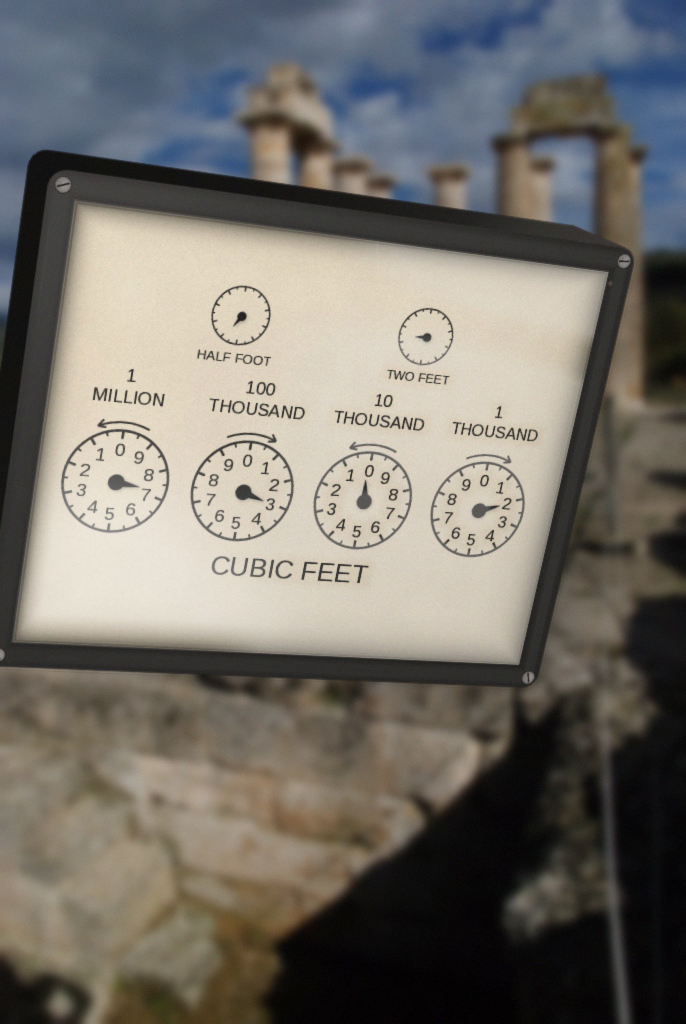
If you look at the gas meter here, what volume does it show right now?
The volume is 730200 ft³
